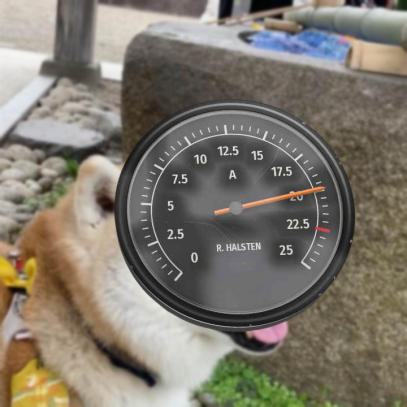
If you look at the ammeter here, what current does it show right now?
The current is 20 A
